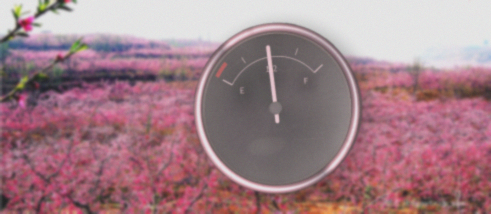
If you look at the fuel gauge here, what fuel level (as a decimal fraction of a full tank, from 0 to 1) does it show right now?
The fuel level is 0.5
